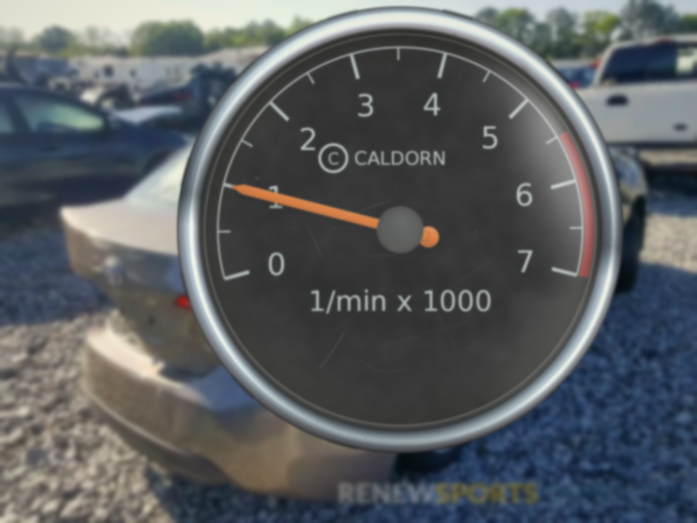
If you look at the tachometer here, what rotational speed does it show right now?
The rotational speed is 1000 rpm
